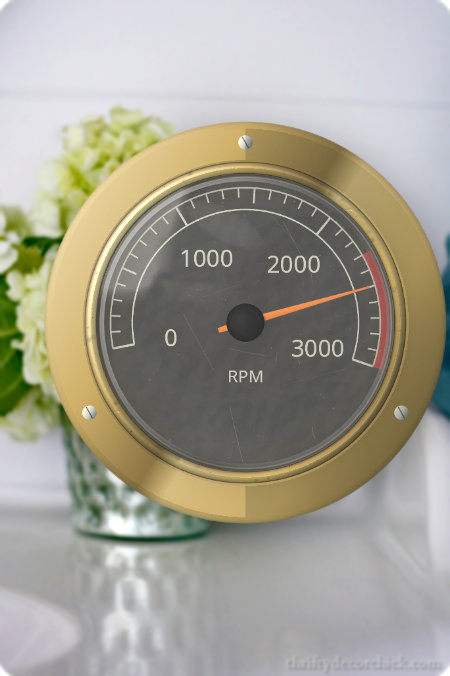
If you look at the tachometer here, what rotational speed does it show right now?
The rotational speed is 2500 rpm
